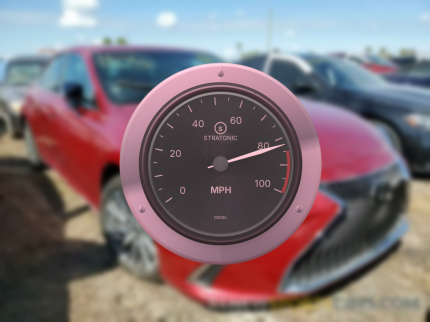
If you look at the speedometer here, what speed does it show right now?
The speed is 82.5 mph
